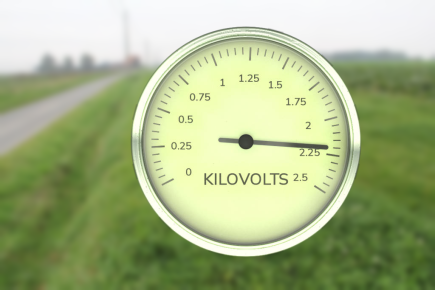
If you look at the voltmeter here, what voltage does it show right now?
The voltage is 2.2 kV
